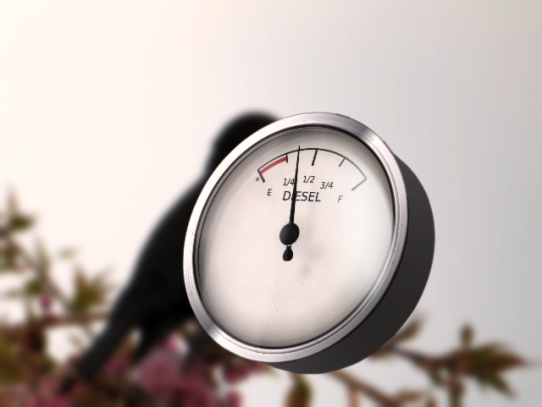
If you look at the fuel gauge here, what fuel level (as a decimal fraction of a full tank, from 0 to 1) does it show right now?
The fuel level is 0.375
